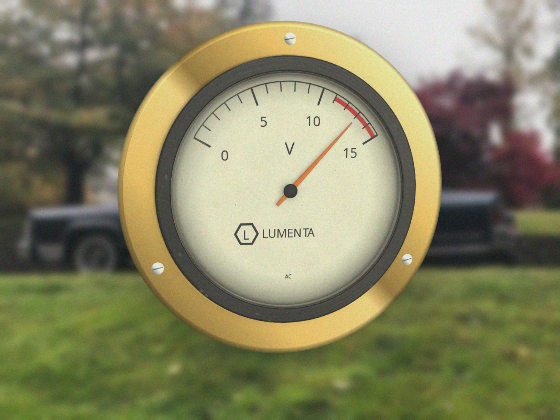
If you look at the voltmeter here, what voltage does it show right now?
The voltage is 13 V
